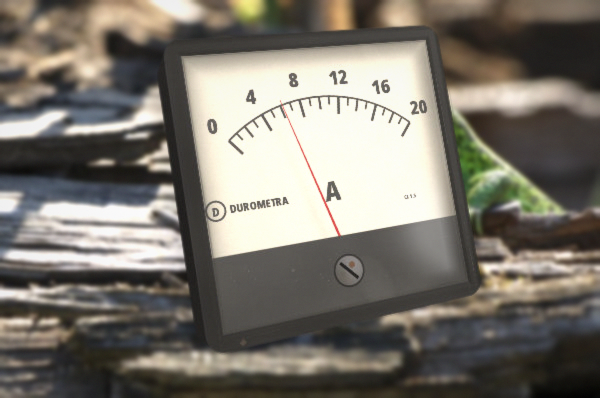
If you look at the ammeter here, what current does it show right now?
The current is 6 A
